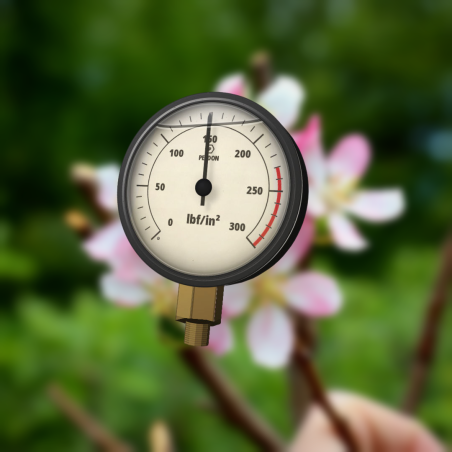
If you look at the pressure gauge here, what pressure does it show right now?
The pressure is 150 psi
